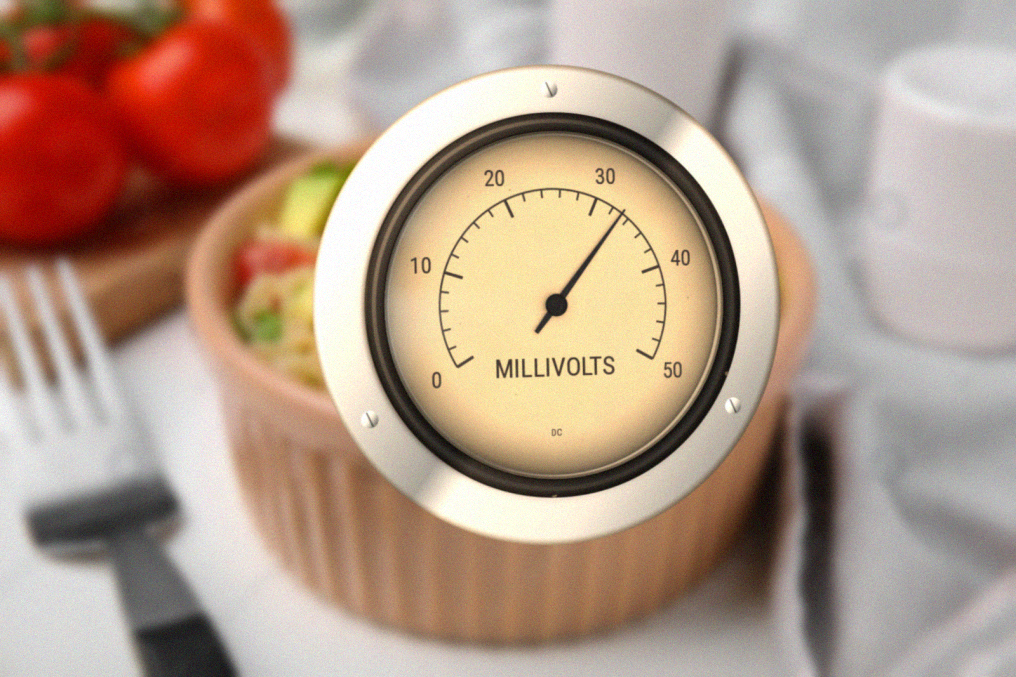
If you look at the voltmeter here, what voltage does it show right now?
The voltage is 33 mV
